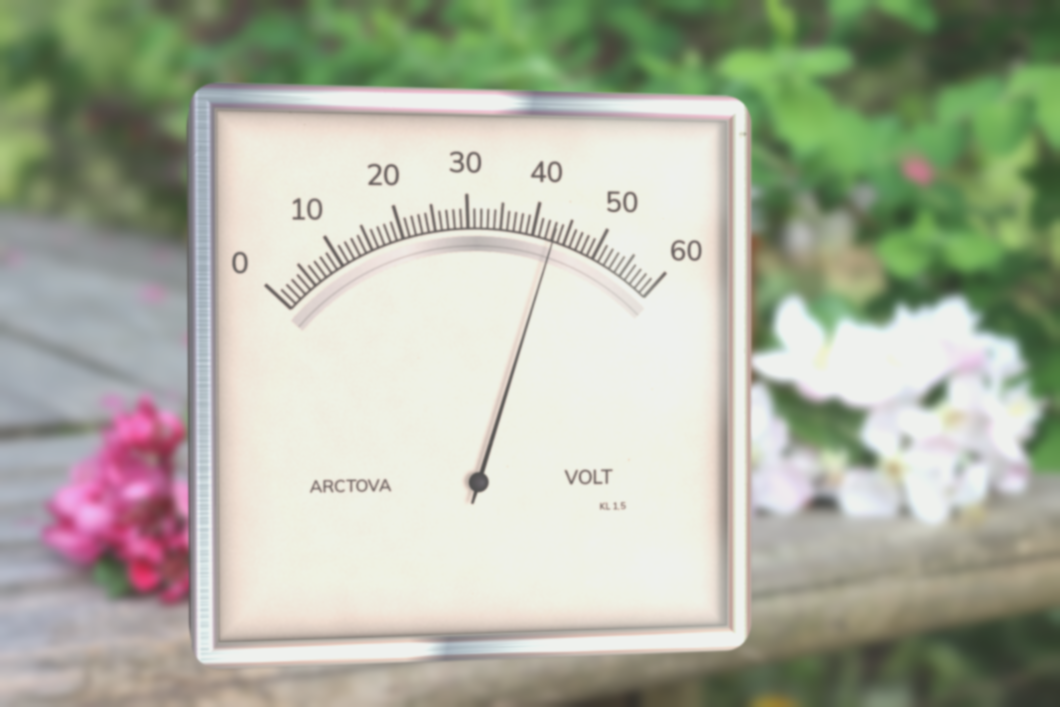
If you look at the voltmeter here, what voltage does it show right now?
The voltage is 43 V
